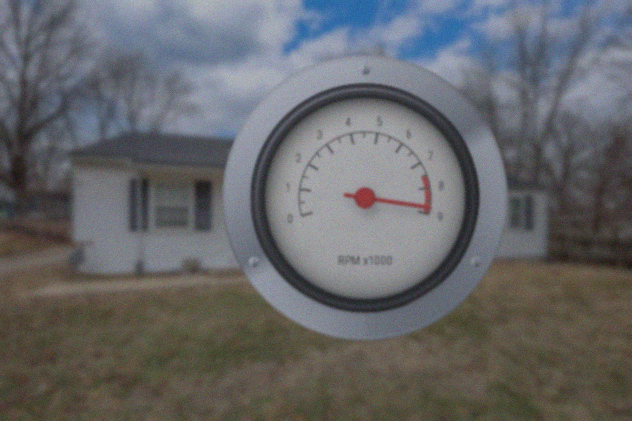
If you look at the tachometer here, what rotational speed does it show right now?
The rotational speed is 8750 rpm
